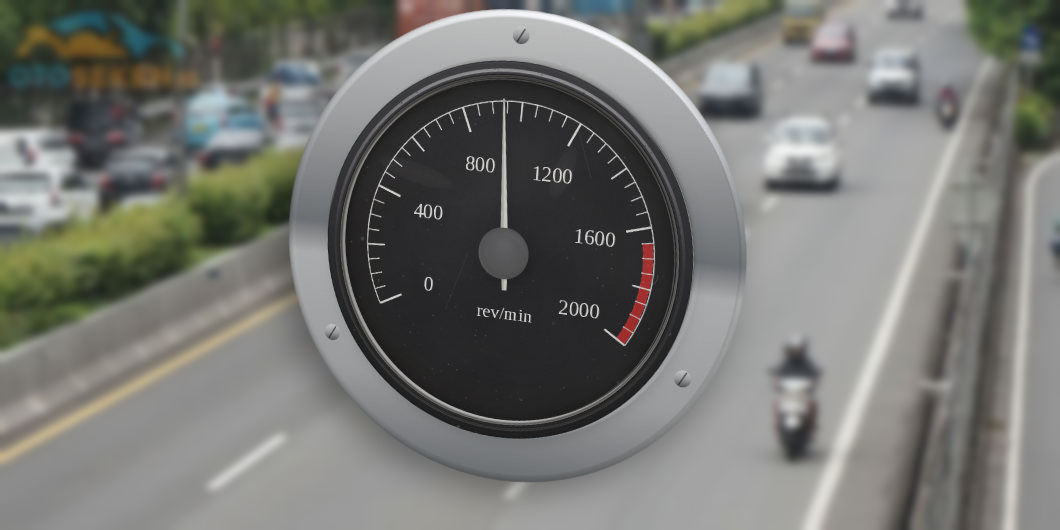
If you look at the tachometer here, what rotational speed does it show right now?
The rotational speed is 950 rpm
